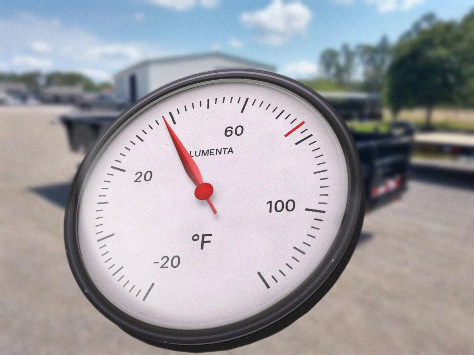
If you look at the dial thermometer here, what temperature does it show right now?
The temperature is 38 °F
